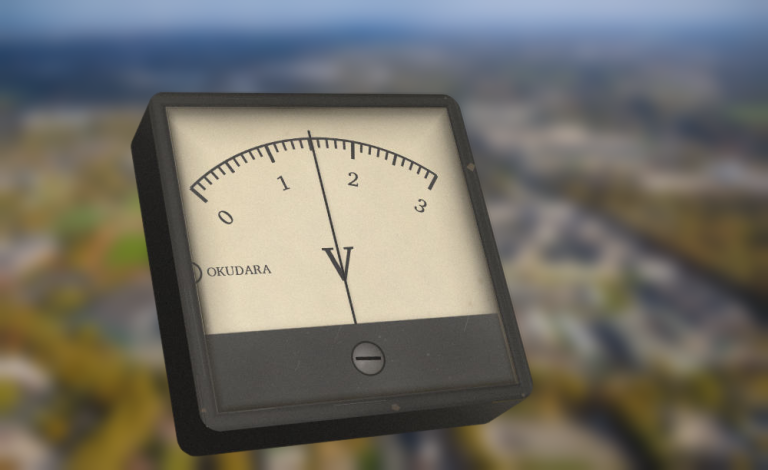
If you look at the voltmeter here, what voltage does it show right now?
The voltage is 1.5 V
